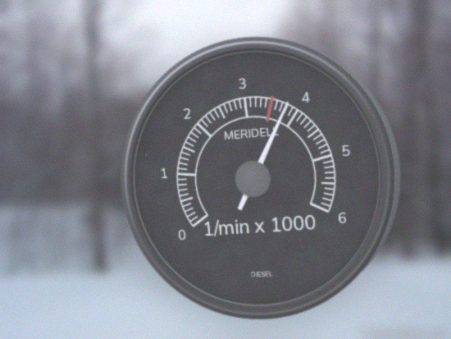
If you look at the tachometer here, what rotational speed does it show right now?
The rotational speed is 3800 rpm
